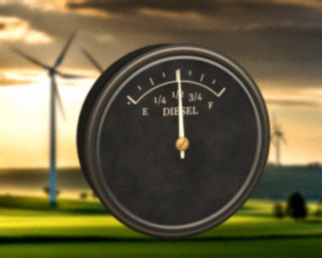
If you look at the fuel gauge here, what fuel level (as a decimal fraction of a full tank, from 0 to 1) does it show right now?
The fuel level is 0.5
